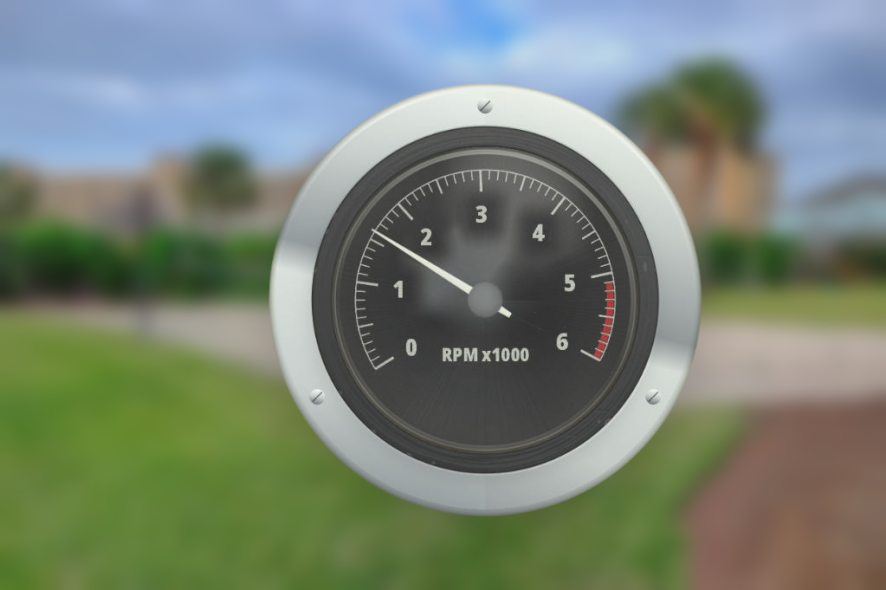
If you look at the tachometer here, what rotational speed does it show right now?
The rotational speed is 1600 rpm
